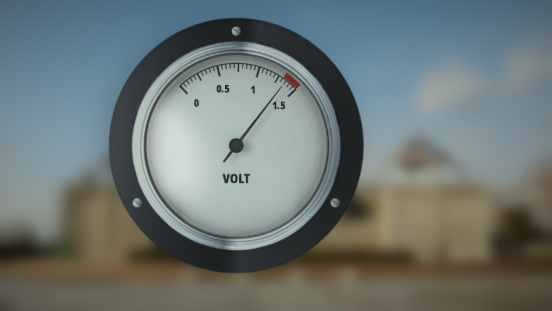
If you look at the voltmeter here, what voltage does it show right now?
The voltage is 1.35 V
